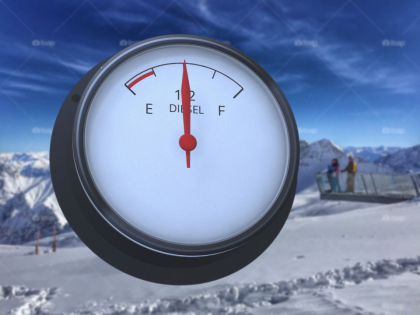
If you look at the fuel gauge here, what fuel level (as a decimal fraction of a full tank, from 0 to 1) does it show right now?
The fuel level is 0.5
